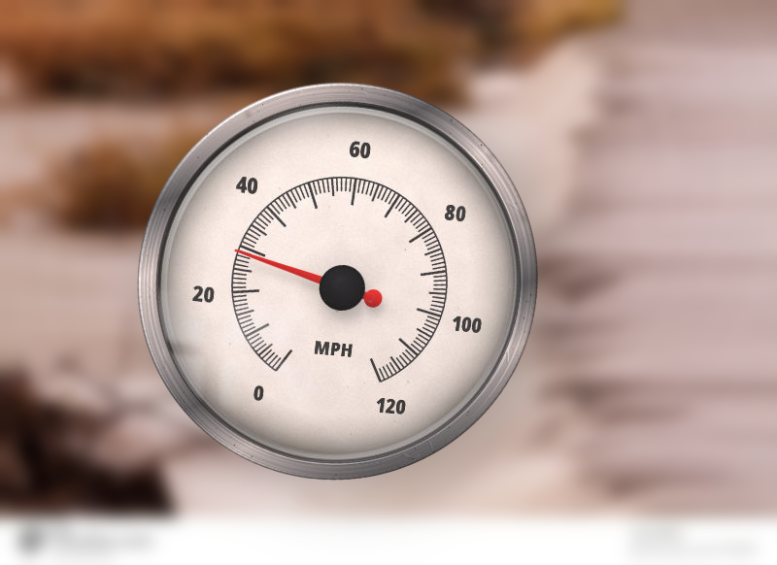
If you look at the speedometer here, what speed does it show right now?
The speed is 29 mph
